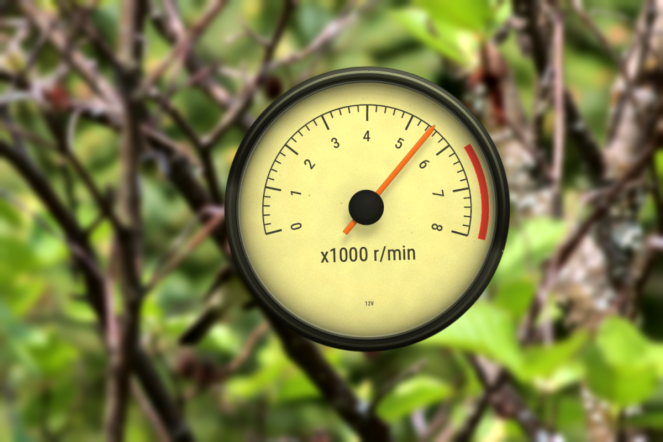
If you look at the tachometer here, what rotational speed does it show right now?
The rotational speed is 5500 rpm
